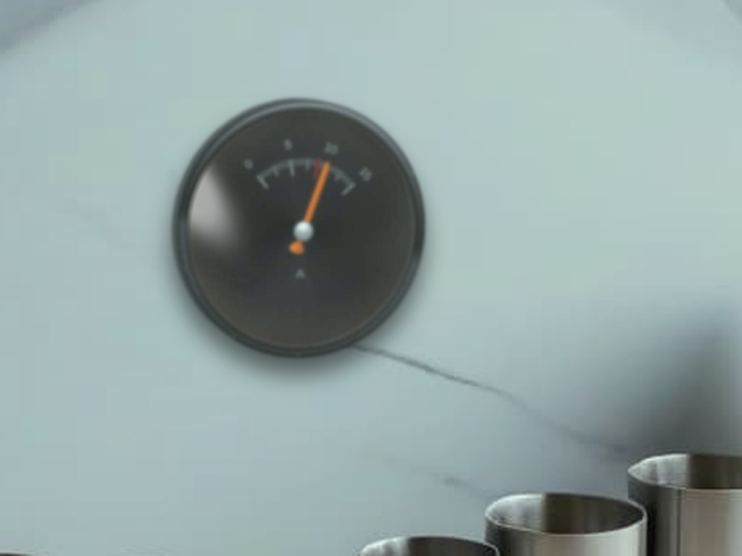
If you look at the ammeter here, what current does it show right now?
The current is 10 A
